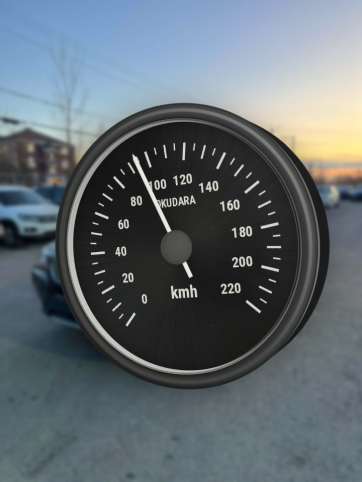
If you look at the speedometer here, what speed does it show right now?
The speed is 95 km/h
